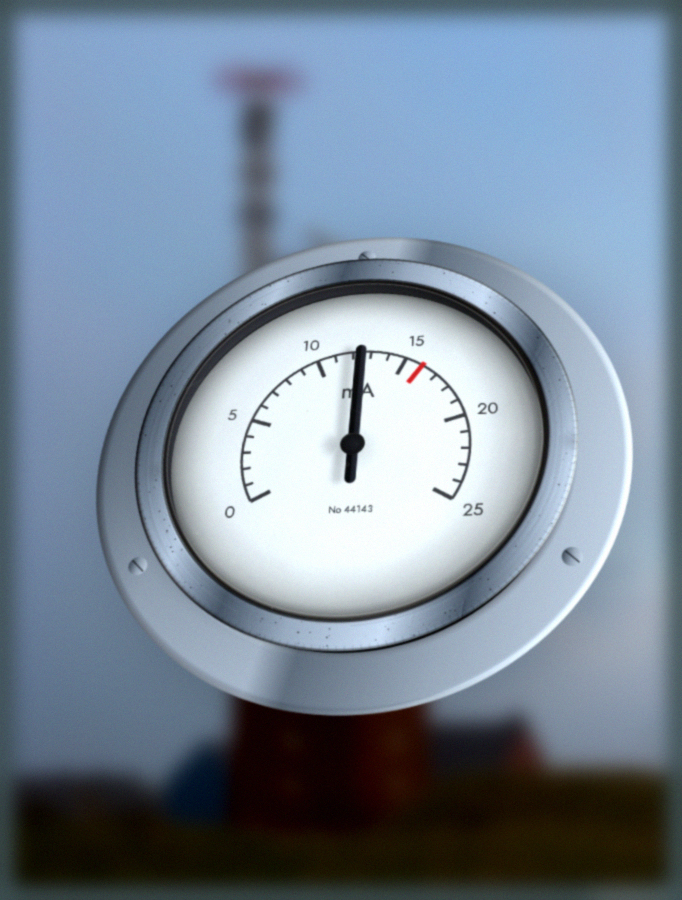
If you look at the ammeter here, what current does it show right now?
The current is 12.5 mA
